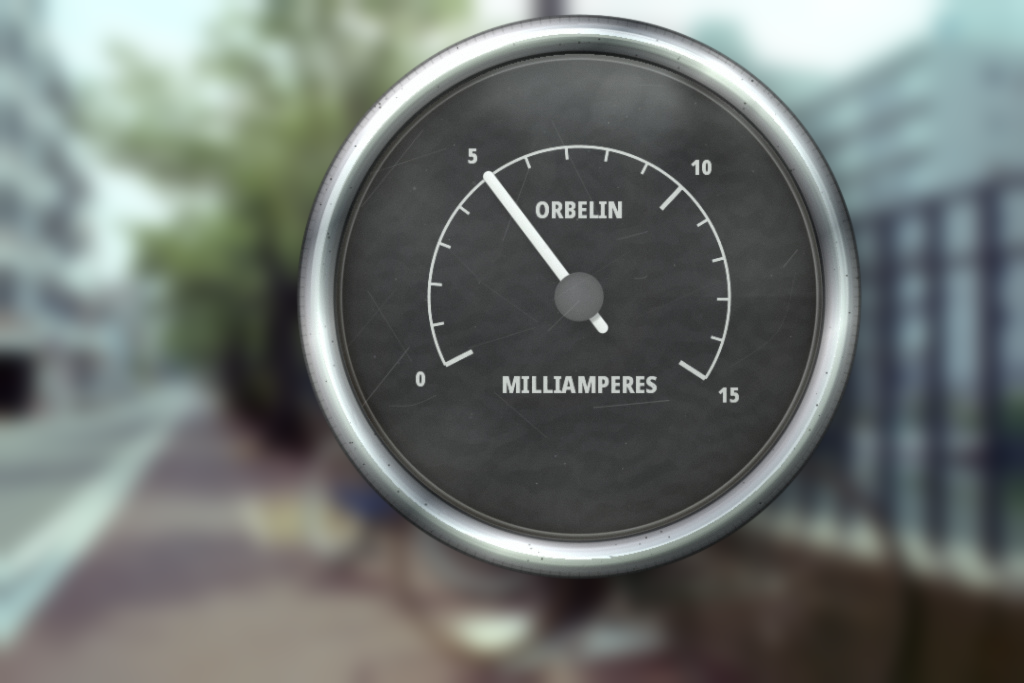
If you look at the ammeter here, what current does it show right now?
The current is 5 mA
